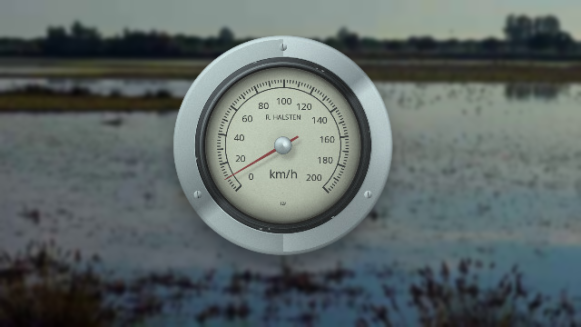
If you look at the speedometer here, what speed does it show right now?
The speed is 10 km/h
